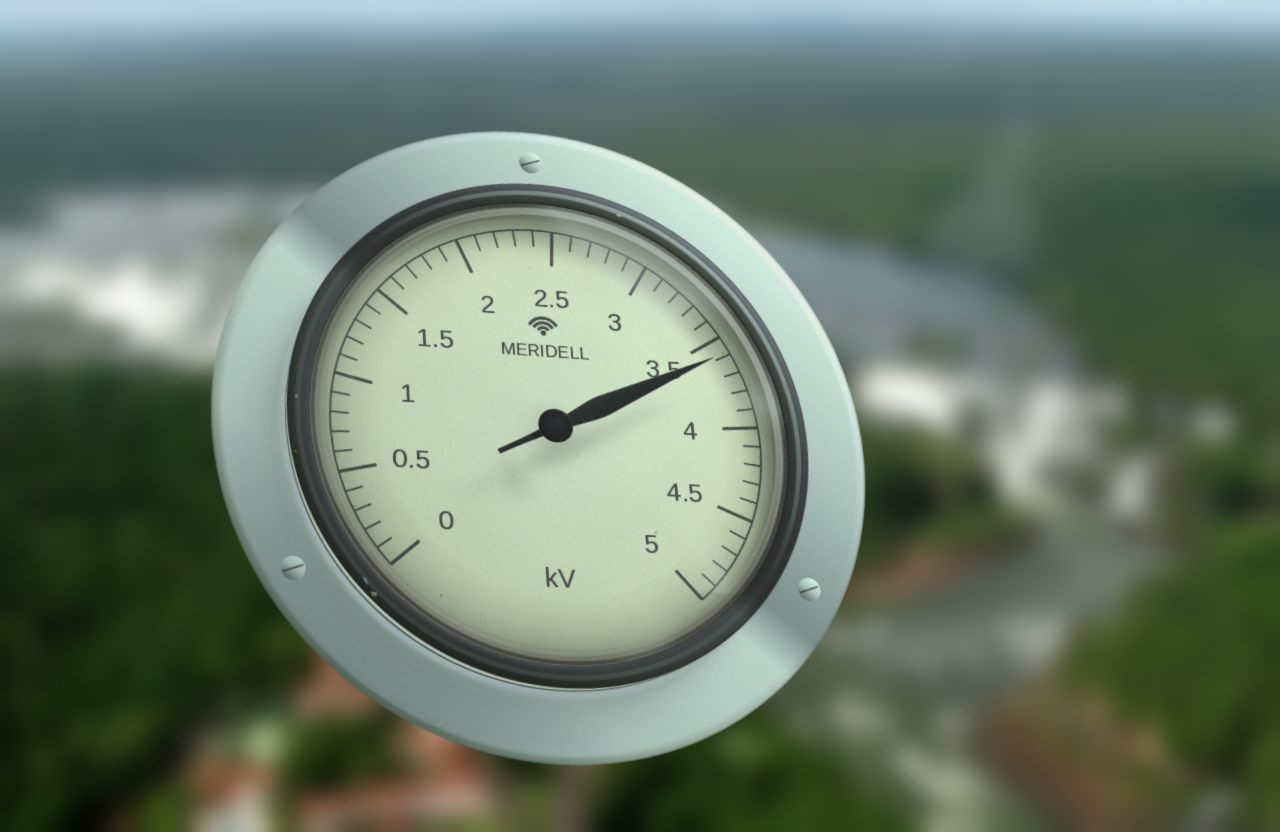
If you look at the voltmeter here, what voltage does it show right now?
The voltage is 3.6 kV
